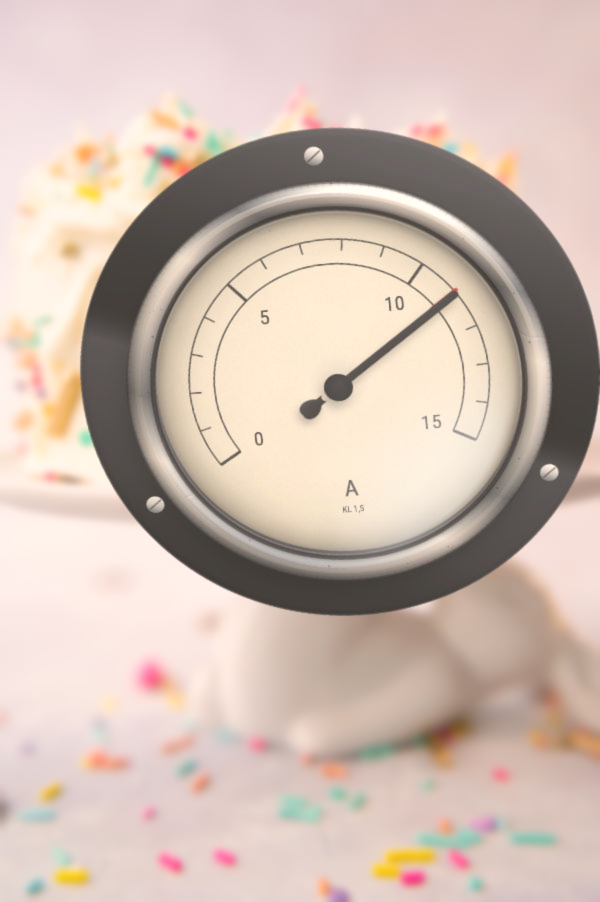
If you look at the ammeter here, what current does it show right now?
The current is 11 A
